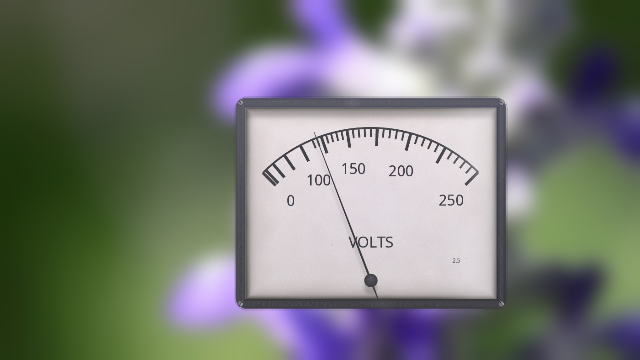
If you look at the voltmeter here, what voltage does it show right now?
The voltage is 120 V
